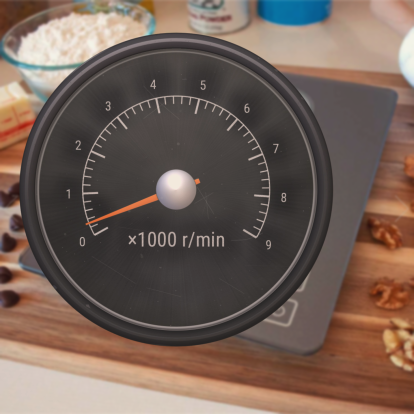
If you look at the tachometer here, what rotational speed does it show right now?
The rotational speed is 300 rpm
